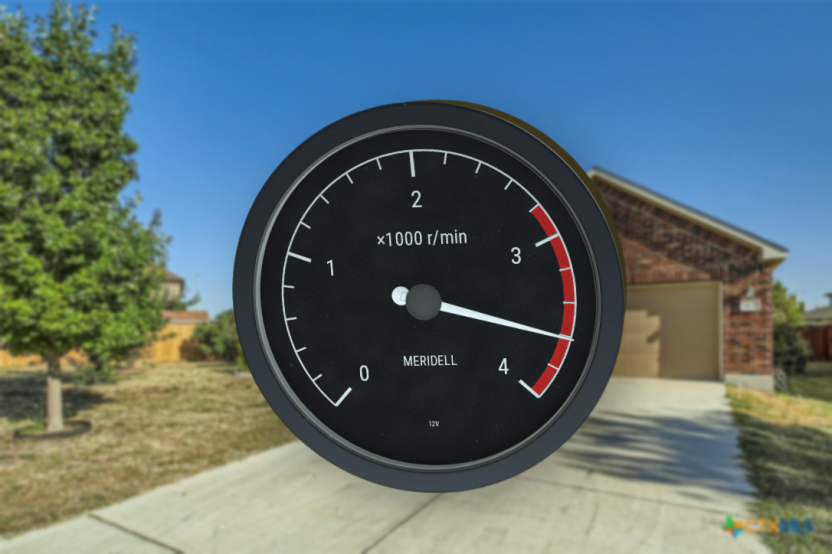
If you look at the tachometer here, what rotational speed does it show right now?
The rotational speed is 3600 rpm
